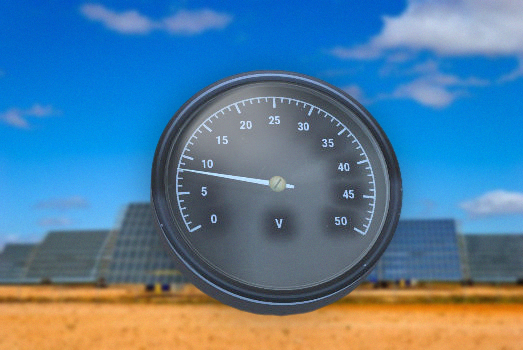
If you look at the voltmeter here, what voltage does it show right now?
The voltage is 8 V
